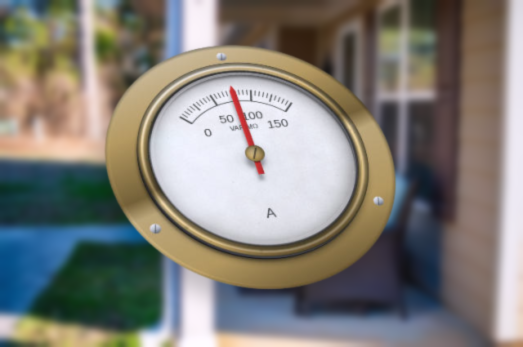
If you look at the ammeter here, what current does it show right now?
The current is 75 A
